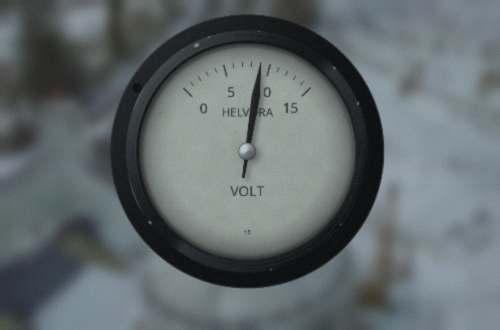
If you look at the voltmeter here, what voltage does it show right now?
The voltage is 9 V
